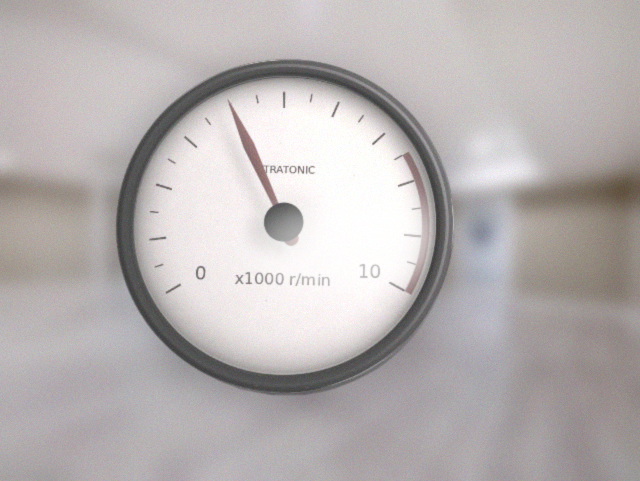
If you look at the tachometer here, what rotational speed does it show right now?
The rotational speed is 4000 rpm
